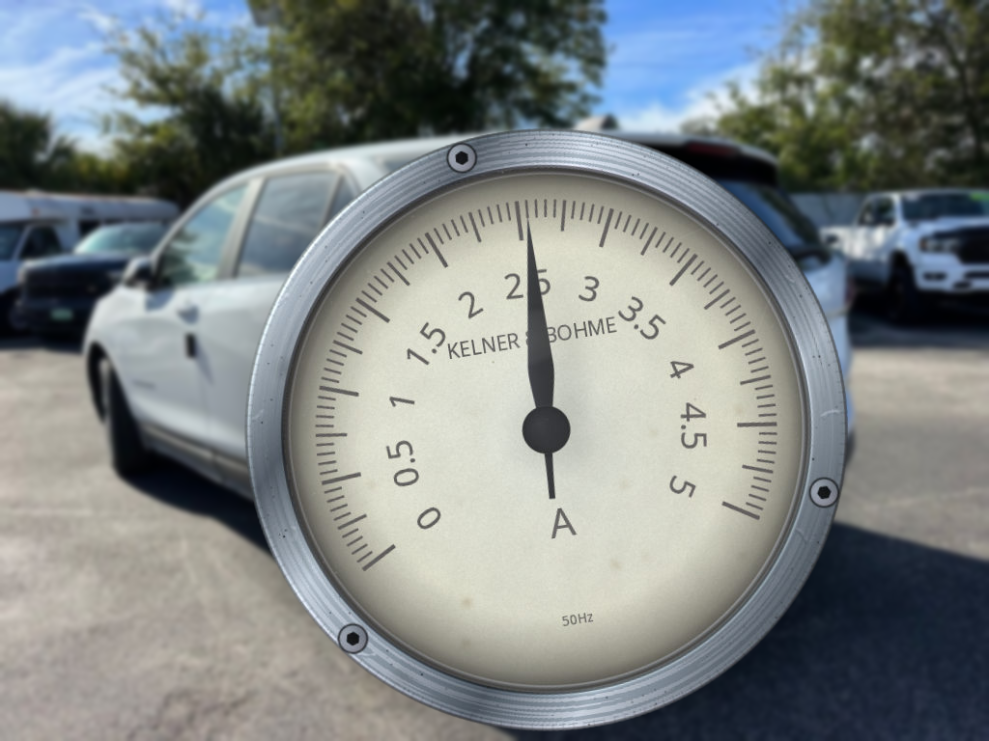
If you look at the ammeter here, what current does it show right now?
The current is 2.55 A
